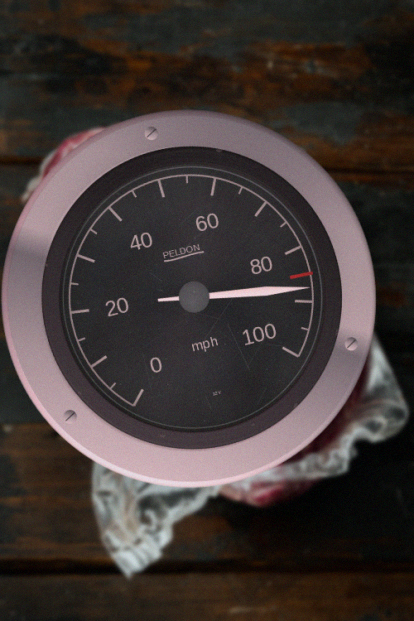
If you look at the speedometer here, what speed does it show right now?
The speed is 87.5 mph
